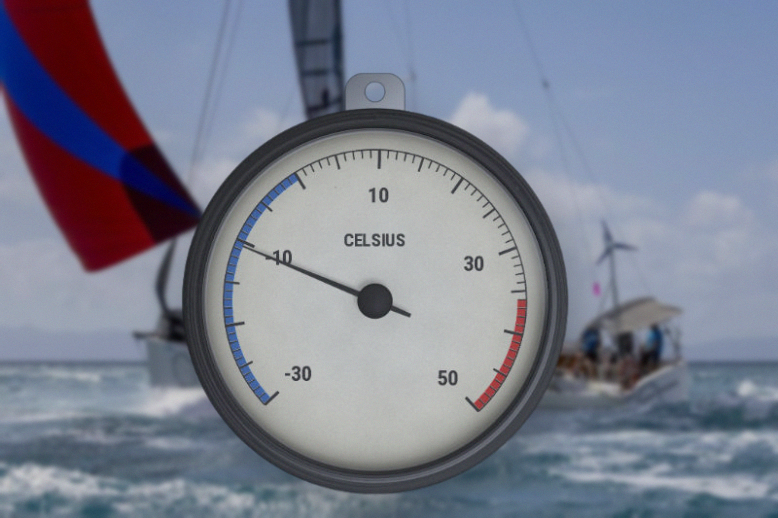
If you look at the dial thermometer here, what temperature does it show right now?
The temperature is -10.5 °C
